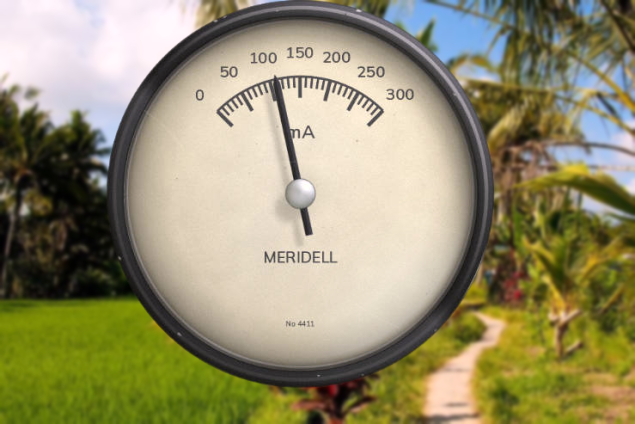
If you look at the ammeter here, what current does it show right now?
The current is 110 mA
